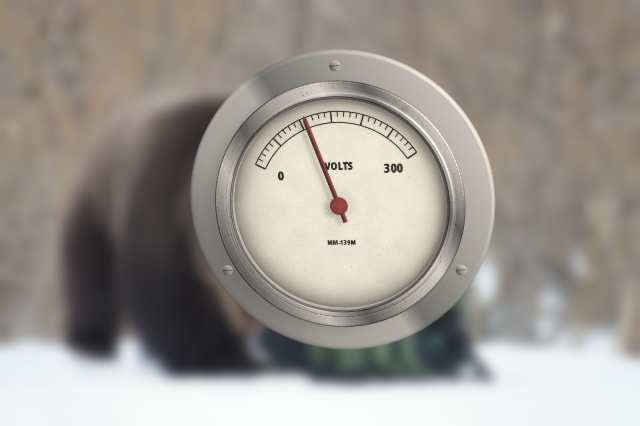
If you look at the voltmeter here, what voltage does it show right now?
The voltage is 110 V
